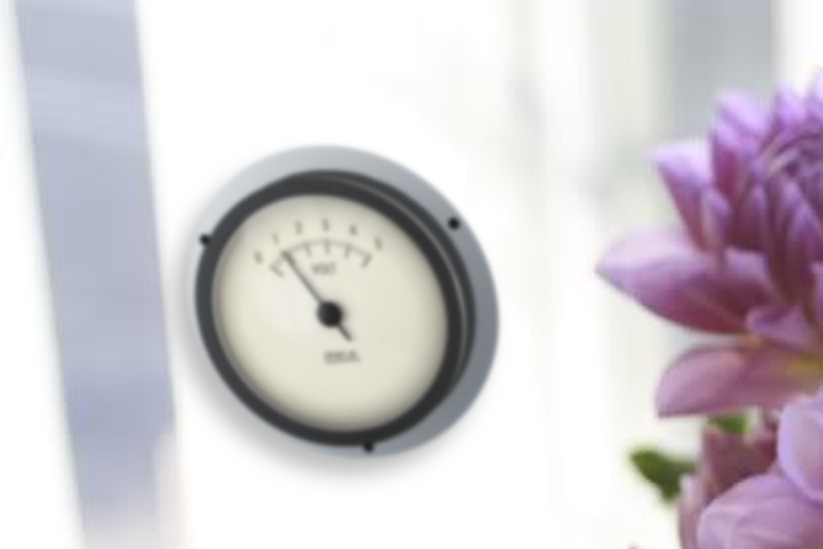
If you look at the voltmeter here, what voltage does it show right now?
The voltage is 1 V
